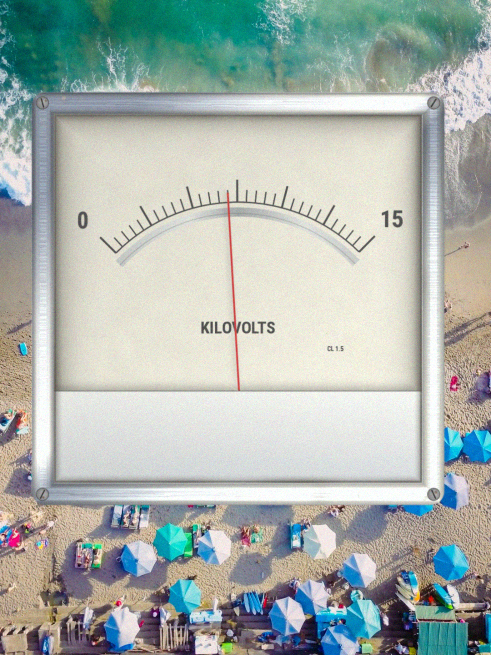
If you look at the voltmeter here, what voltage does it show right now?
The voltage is 7 kV
